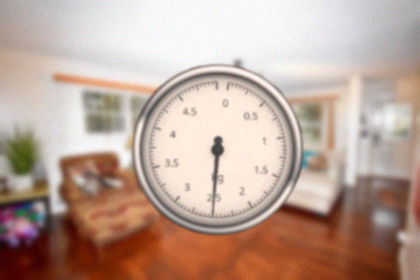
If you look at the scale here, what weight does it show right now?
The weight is 2.5 kg
